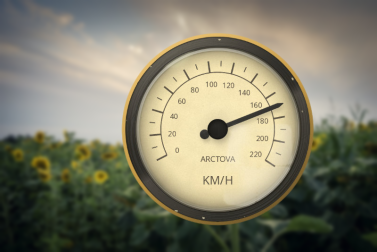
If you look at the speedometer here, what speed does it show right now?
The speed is 170 km/h
